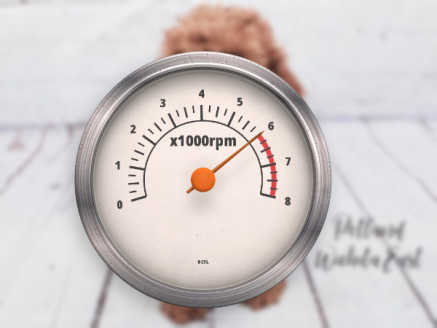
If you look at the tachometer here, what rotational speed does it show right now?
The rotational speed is 6000 rpm
